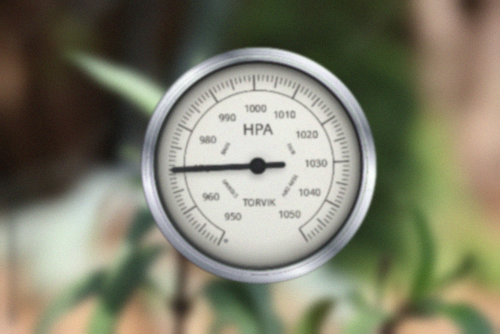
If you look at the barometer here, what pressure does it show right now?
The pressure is 970 hPa
